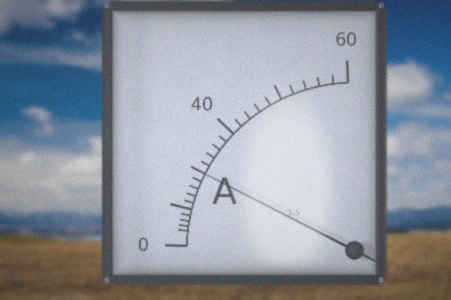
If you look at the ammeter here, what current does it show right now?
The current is 30 A
